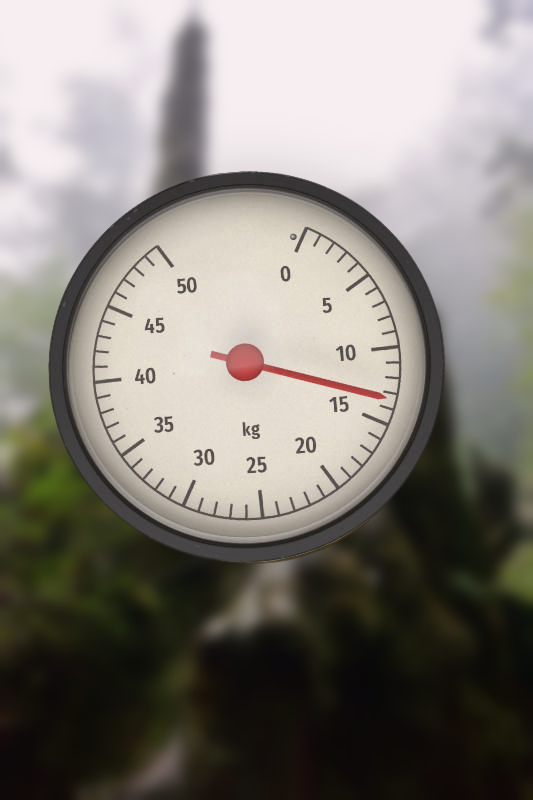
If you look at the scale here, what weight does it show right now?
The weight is 13.5 kg
